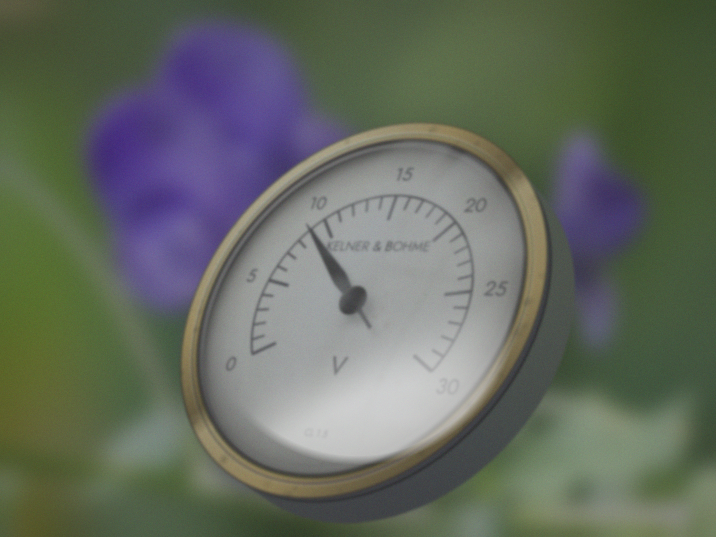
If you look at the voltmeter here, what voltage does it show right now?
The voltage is 9 V
